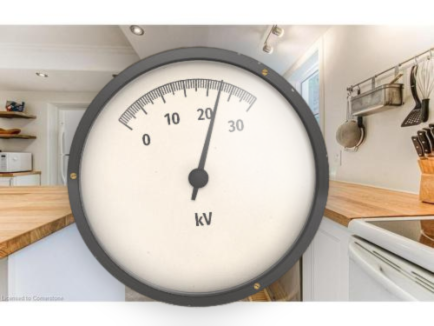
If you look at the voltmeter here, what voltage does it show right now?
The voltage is 22.5 kV
